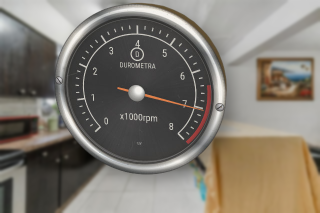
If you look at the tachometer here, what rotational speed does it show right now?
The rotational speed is 7000 rpm
